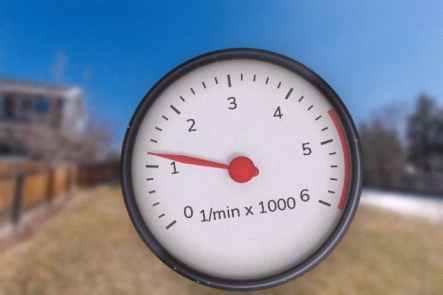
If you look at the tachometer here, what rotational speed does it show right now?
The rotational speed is 1200 rpm
